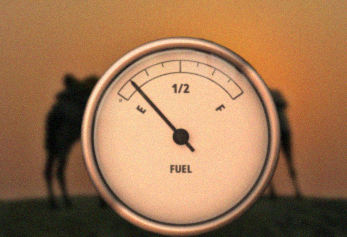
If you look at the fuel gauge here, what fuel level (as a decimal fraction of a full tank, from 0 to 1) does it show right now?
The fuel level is 0.125
